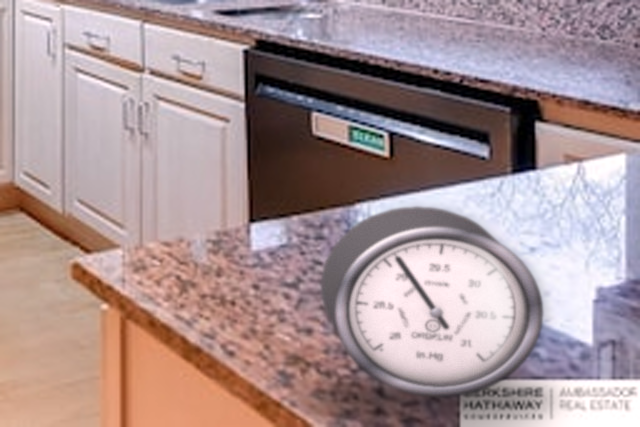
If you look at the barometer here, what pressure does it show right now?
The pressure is 29.1 inHg
